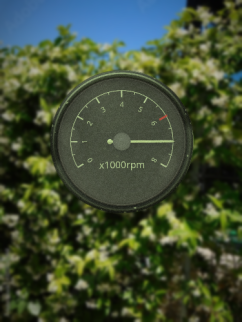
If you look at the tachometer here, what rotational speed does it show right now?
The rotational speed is 7000 rpm
